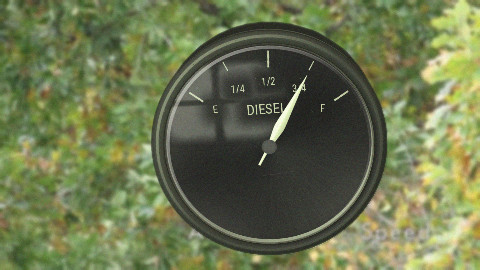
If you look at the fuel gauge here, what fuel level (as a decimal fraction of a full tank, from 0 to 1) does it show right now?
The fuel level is 0.75
